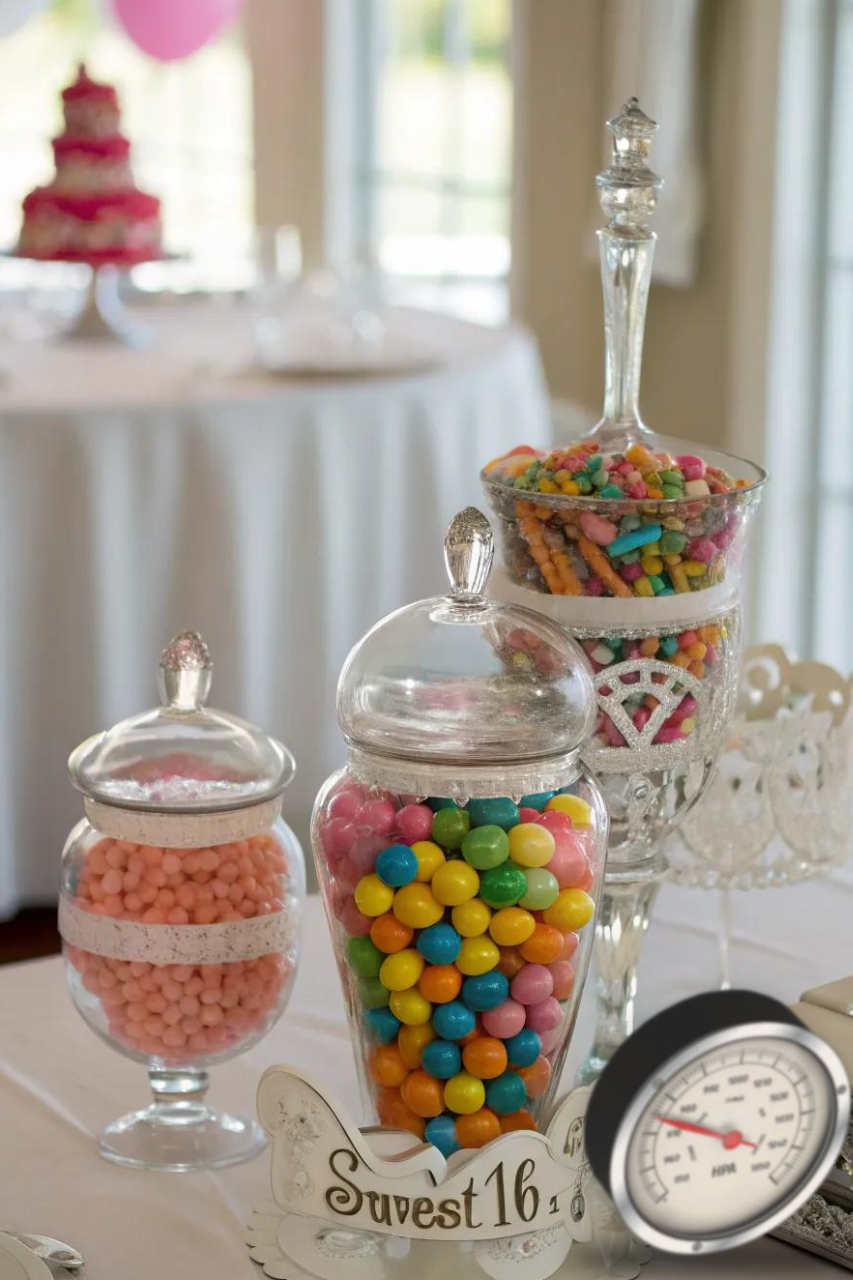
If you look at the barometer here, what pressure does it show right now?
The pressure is 975 hPa
